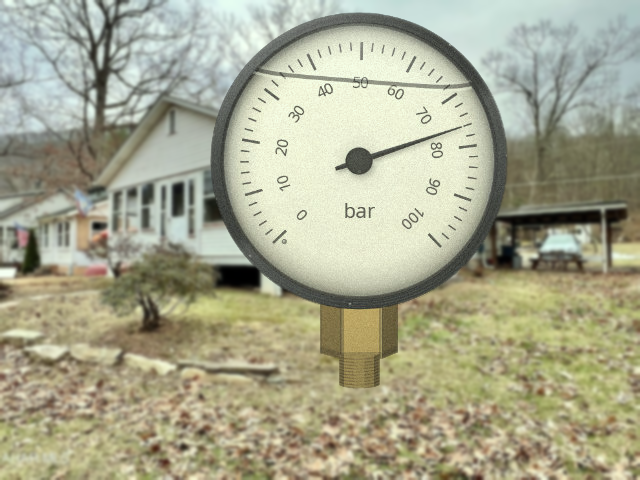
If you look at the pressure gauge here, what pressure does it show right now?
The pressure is 76 bar
